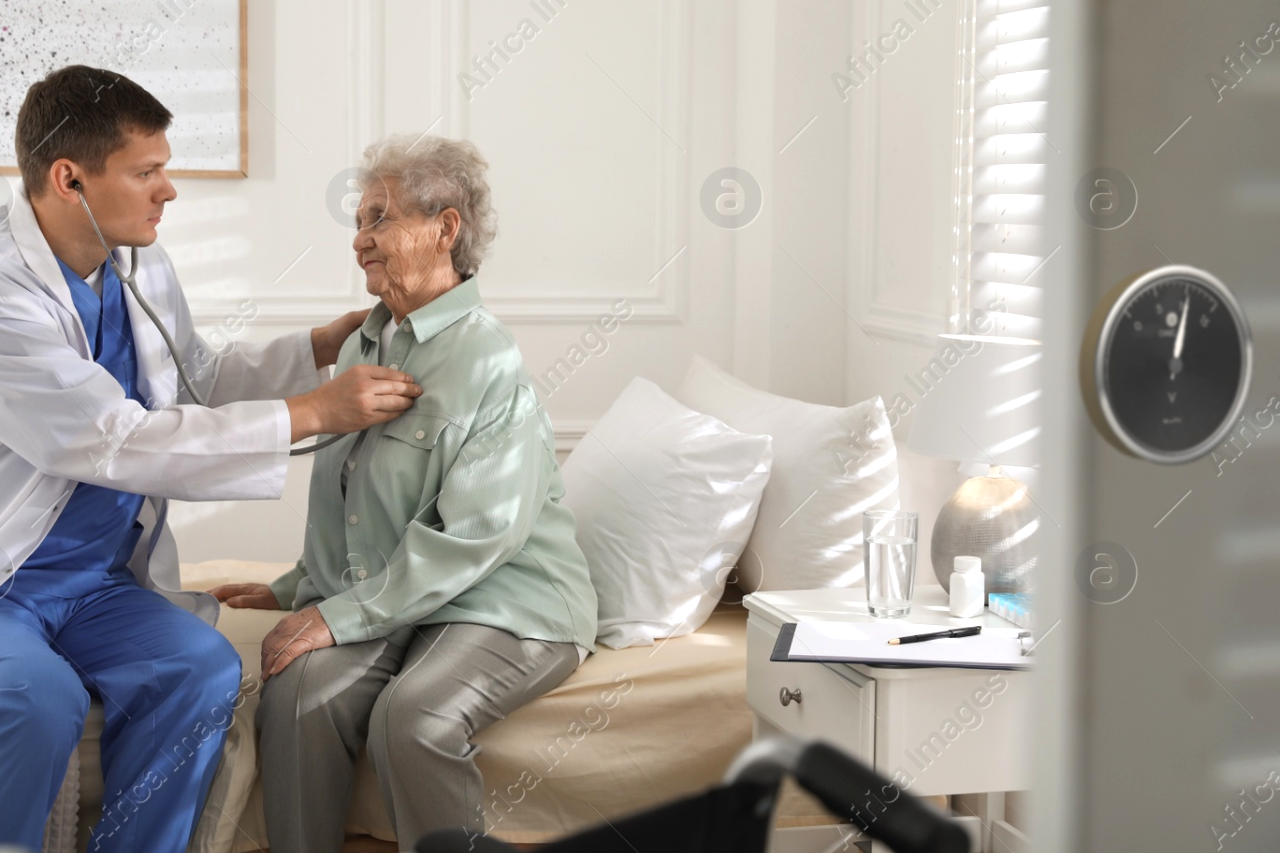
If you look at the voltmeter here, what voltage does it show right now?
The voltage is 10 V
